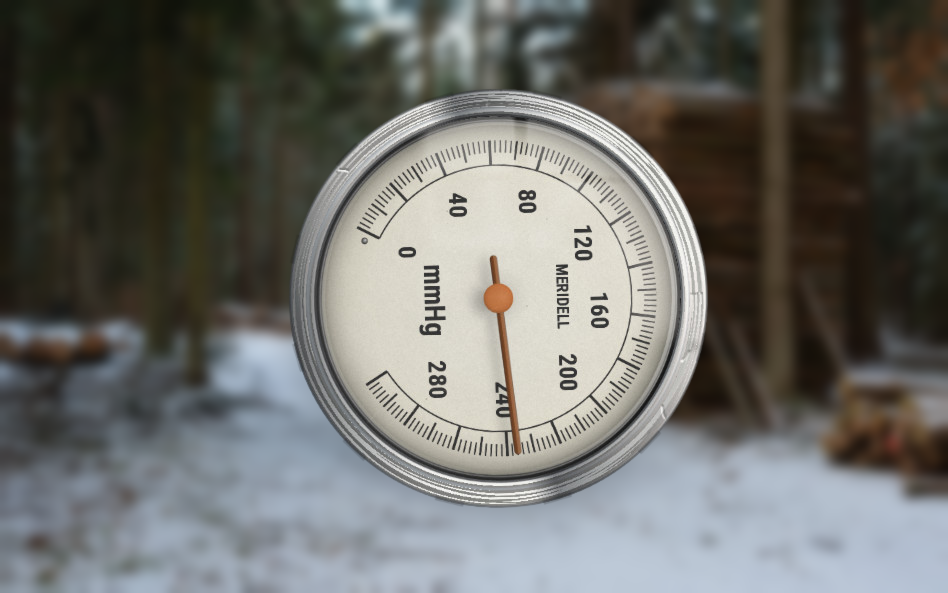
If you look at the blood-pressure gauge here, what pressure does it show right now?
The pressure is 236 mmHg
